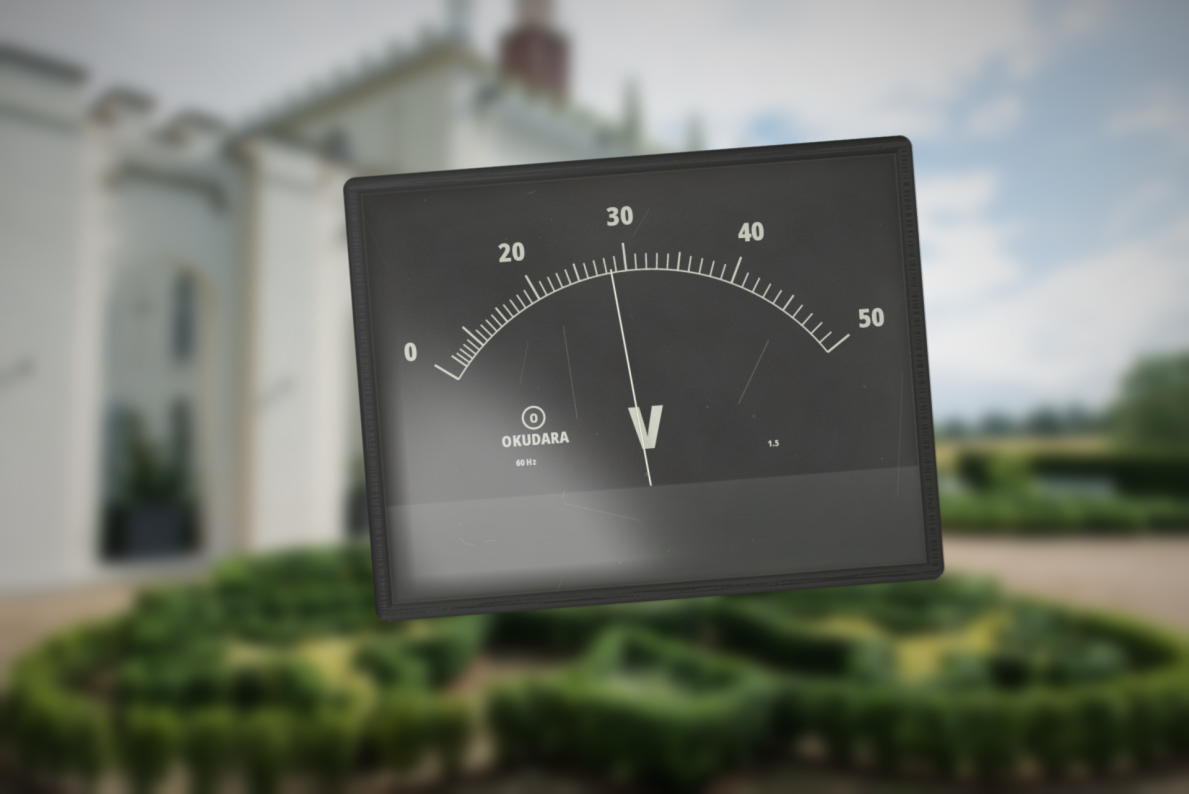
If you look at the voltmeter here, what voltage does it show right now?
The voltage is 28.5 V
